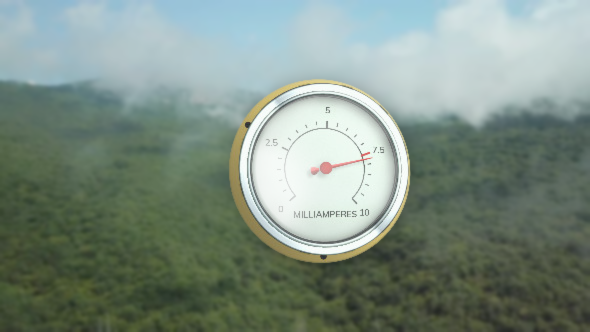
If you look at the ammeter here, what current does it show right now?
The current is 7.75 mA
